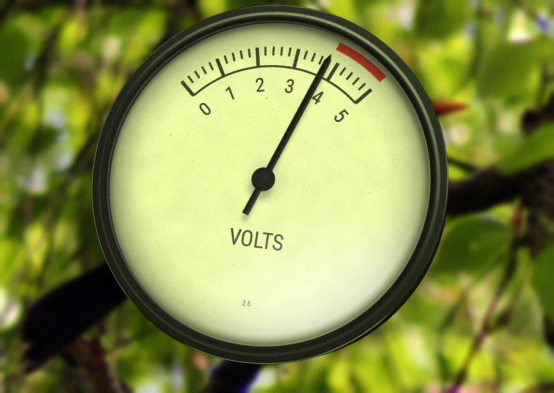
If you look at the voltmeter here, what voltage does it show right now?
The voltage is 3.8 V
